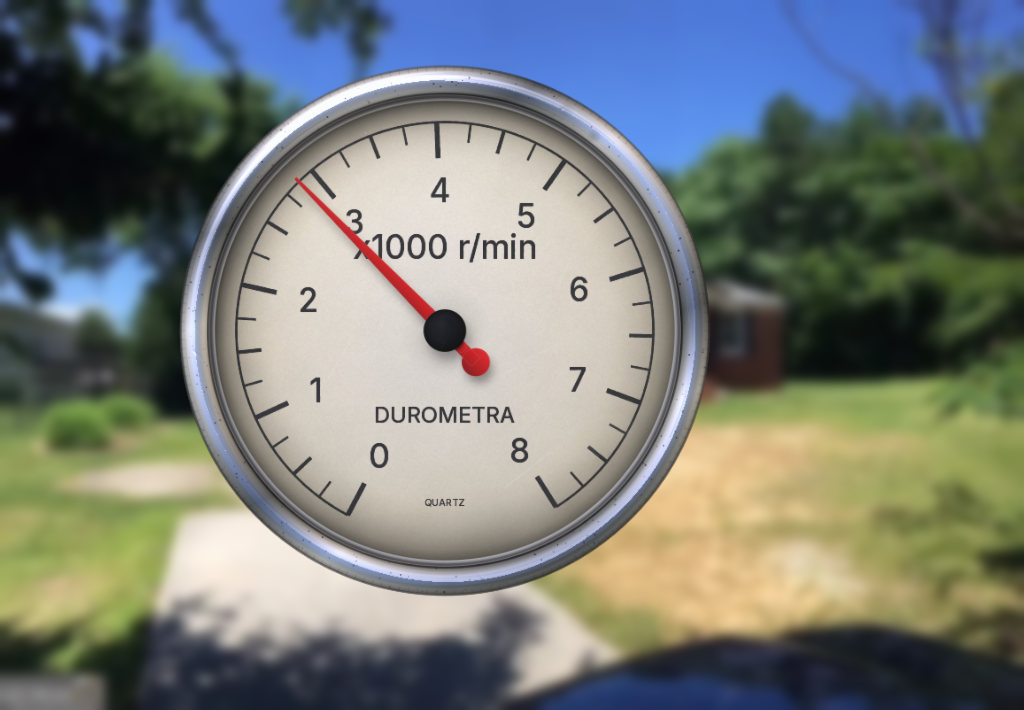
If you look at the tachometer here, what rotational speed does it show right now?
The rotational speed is 2875 rpm
